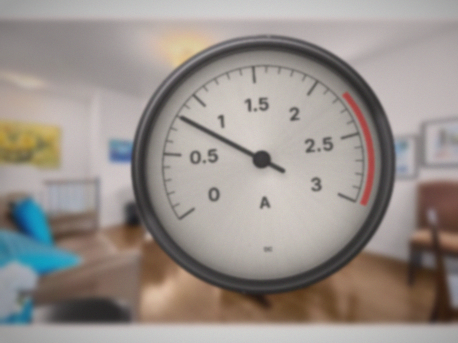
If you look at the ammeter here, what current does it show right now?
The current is 0.8 A
